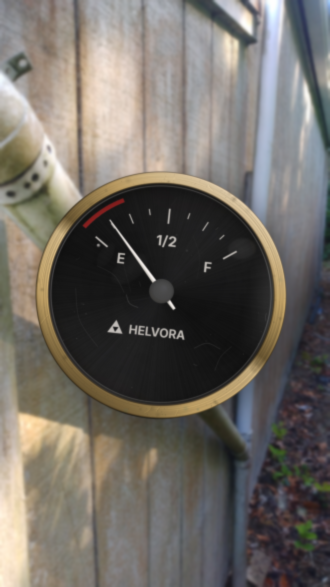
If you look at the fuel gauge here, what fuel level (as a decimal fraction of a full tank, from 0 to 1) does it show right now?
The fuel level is 0.125
